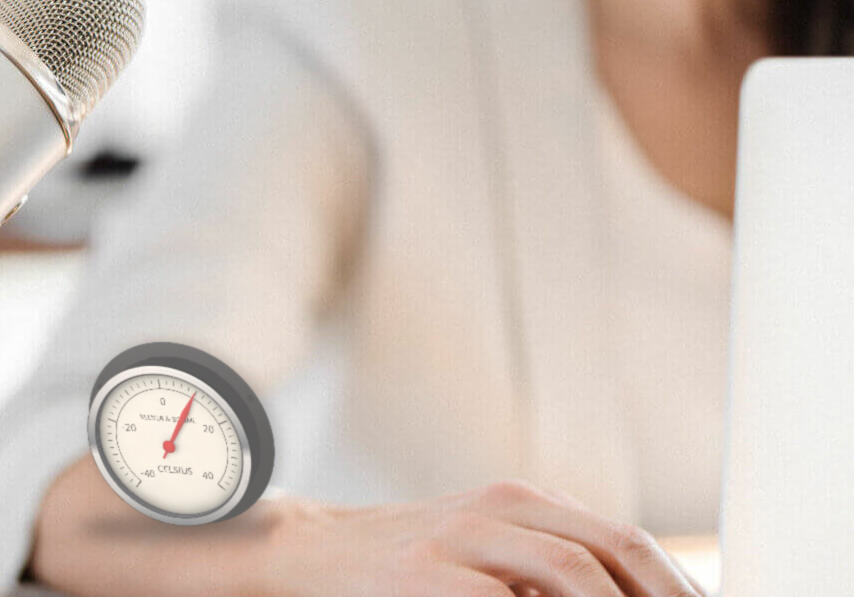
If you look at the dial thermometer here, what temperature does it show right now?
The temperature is 10 °C
